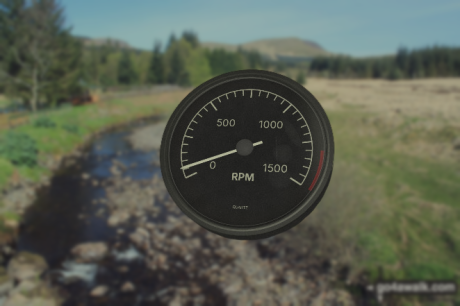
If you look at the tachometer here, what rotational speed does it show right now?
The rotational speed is 50 rpm
